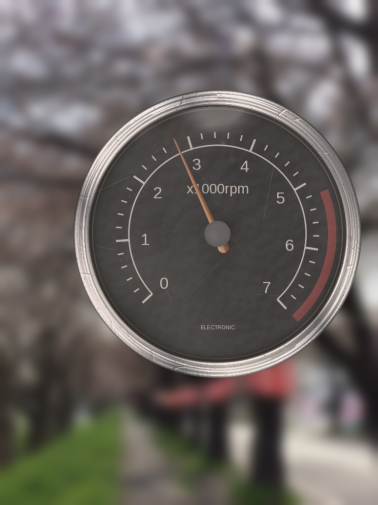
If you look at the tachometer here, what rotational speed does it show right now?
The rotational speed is 2800 rpm
